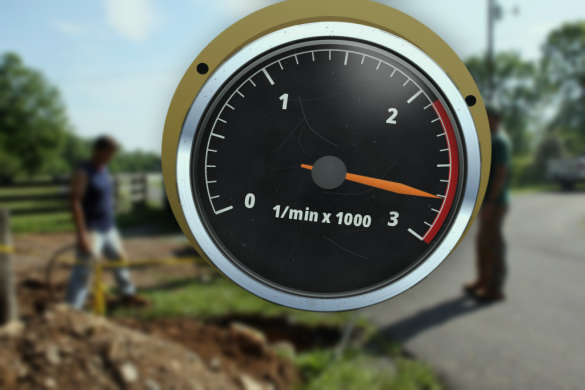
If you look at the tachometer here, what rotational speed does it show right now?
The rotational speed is 2700 rpm
